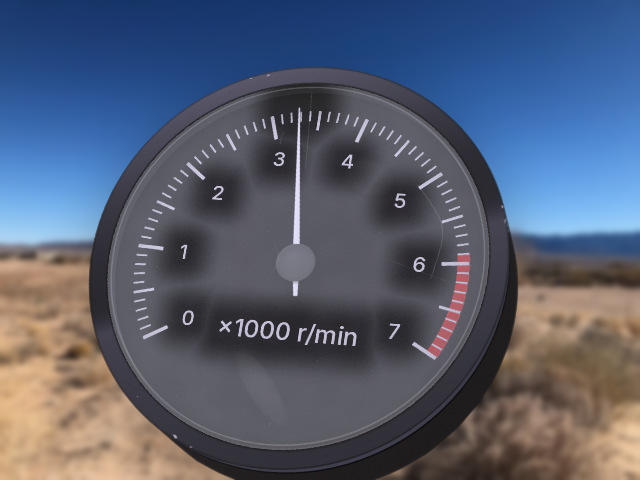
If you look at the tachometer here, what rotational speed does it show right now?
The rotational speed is 3300 rpm
